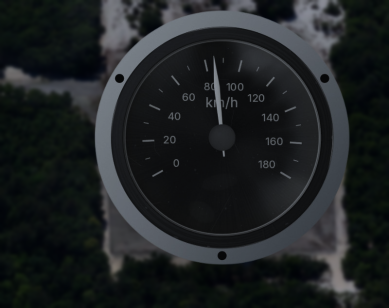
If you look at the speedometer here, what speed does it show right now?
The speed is 85 km/h
